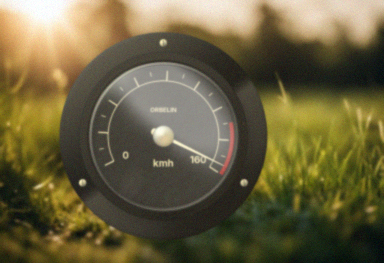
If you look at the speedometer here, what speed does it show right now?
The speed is 155 km/h
